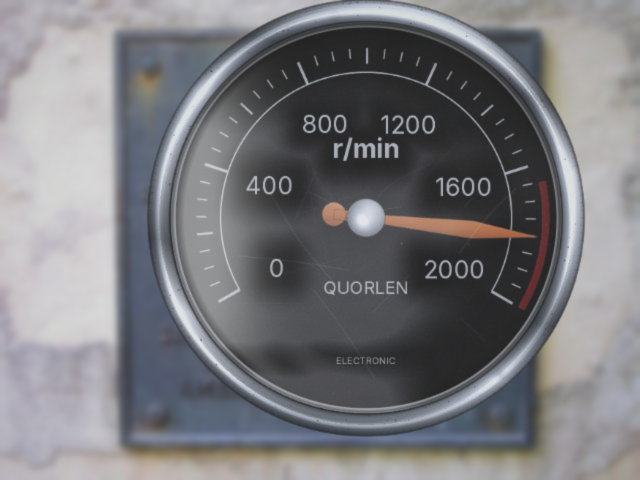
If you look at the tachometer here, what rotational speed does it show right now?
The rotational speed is 1800 rpm
